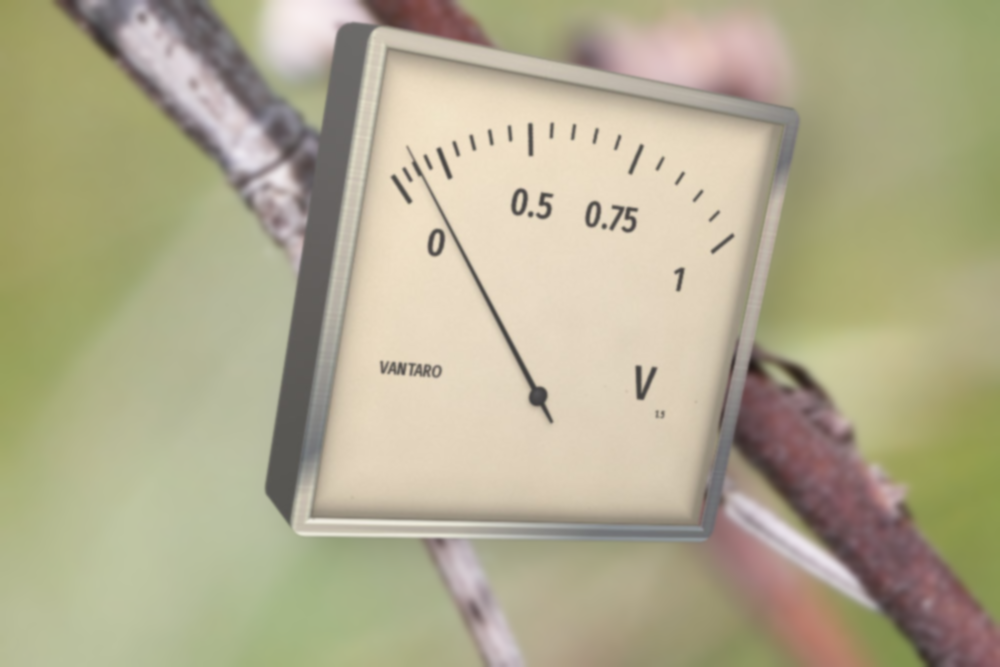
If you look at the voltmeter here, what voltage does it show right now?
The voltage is 0.15 V
